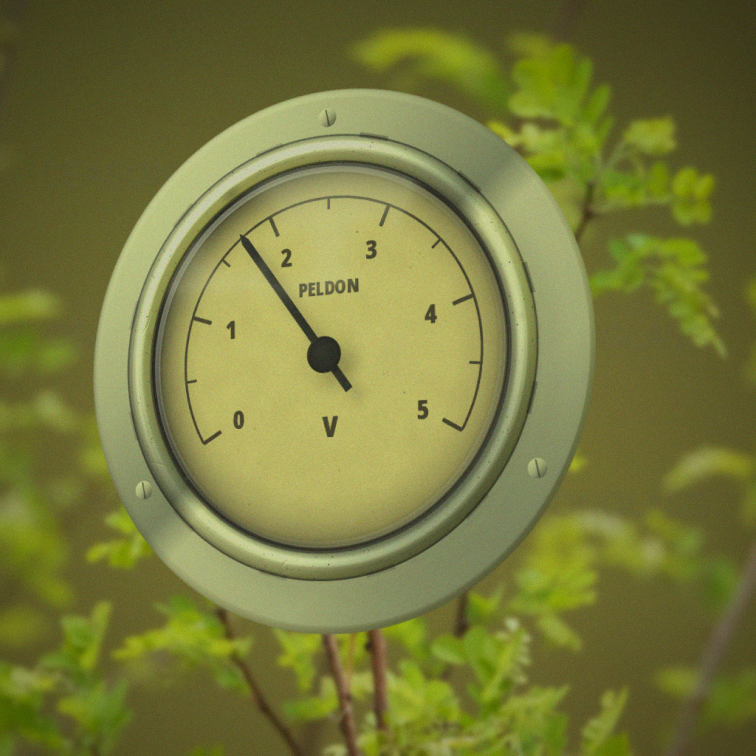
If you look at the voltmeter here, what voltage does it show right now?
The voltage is 1.75 V
